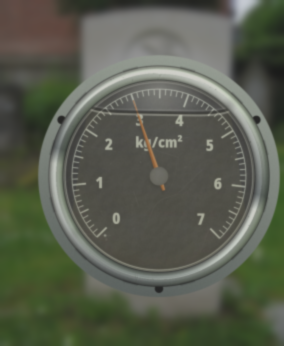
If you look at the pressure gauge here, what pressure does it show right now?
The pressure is 3 kg/cm²
